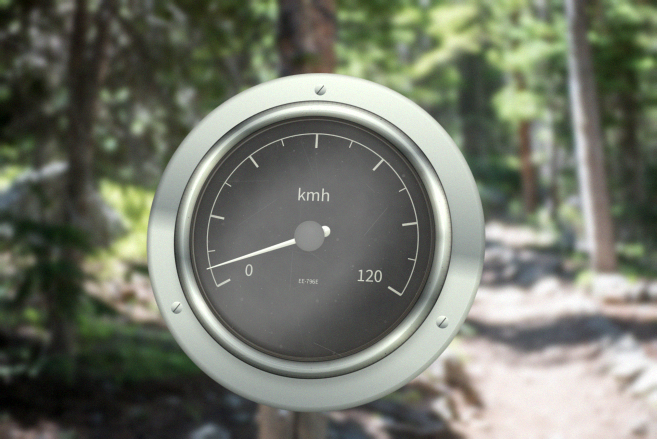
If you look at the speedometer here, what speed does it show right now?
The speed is 5 km/h
